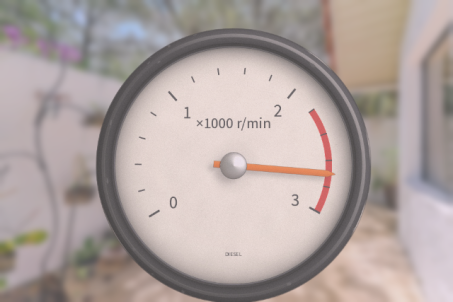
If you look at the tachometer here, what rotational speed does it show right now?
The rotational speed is 2700 rpm
